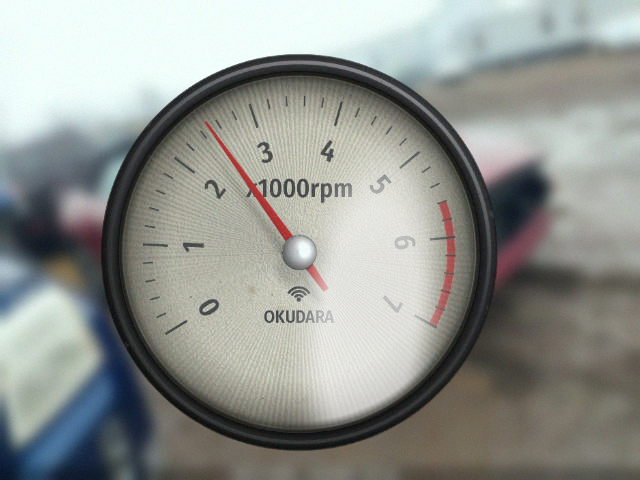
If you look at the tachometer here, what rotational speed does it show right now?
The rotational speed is 2500 rpm
